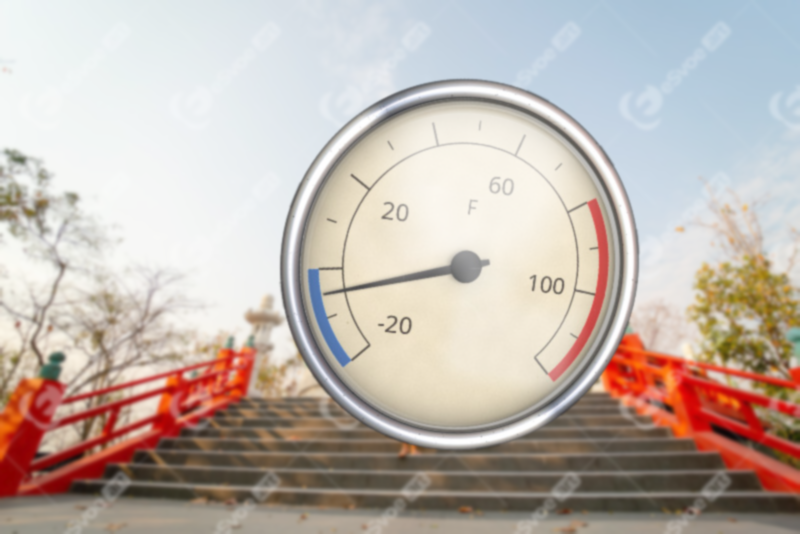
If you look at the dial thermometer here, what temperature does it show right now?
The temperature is -5 °F
